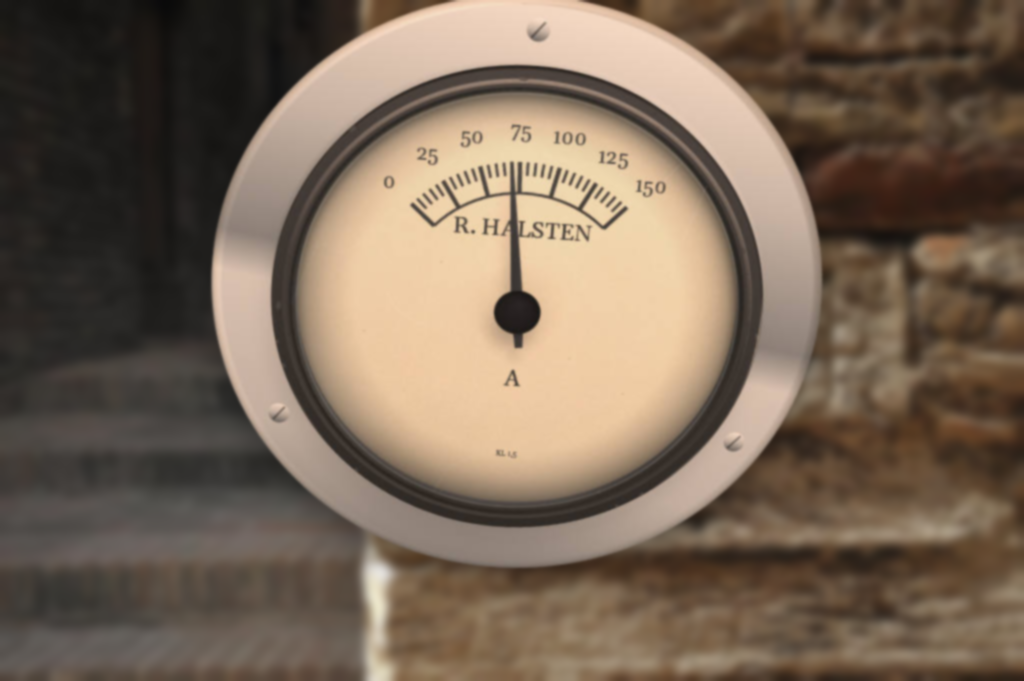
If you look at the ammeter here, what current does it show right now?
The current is 70 A
